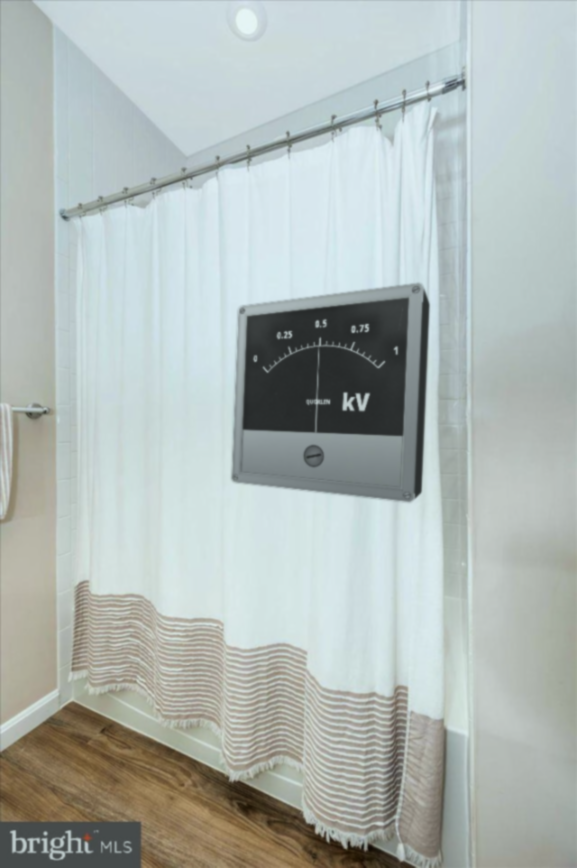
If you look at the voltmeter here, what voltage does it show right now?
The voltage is 0.5 kV
